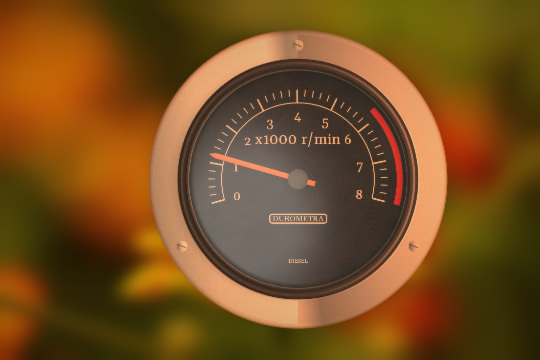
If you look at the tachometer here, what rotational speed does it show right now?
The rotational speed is 1200 rpm
